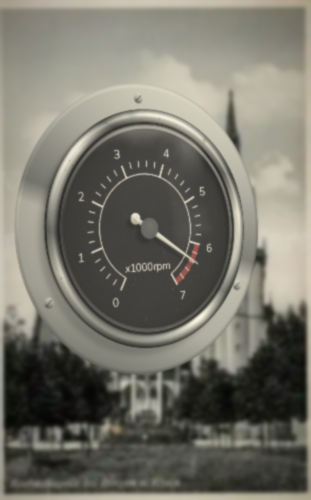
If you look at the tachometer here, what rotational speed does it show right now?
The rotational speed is 6400 rpm
